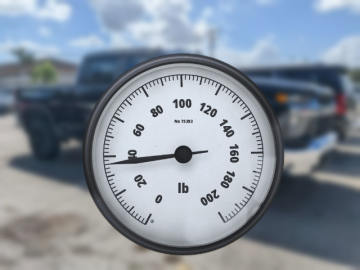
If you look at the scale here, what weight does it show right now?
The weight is 36 lb
